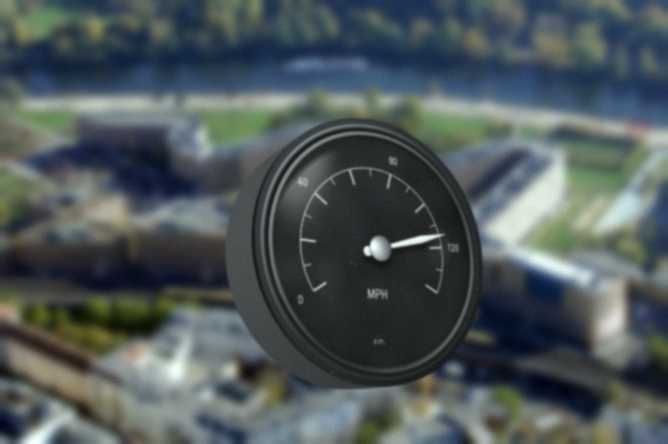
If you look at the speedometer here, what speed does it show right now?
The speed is 115 mph
